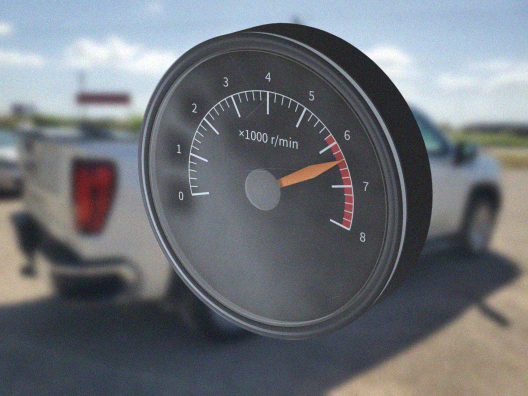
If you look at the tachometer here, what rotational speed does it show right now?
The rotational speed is 6400 rpm
